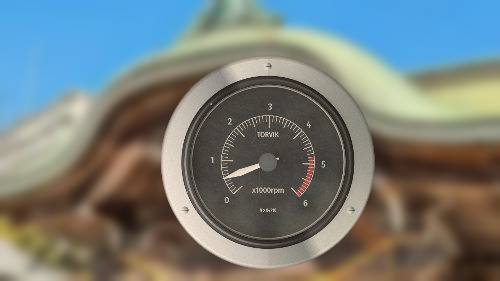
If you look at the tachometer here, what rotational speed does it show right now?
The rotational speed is 500 rpm
